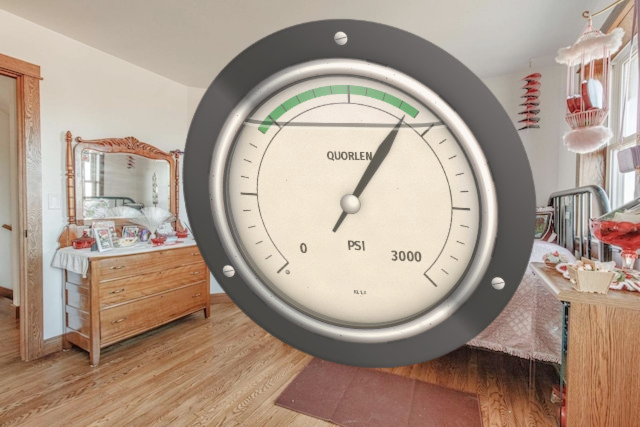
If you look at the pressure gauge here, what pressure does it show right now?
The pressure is 1850 psi
